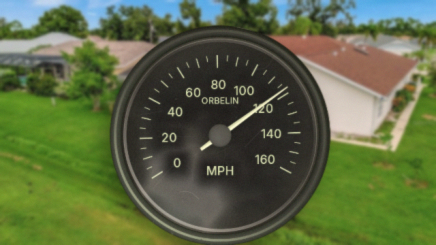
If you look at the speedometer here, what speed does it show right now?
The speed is 117.5 mph
